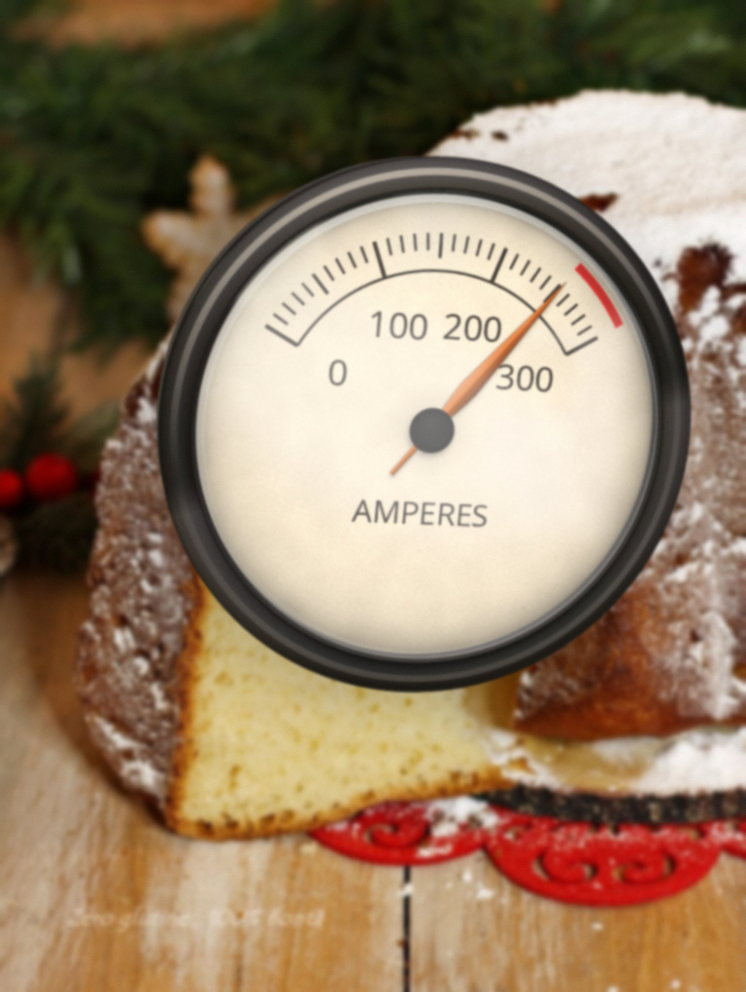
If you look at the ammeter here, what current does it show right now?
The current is 250 A
